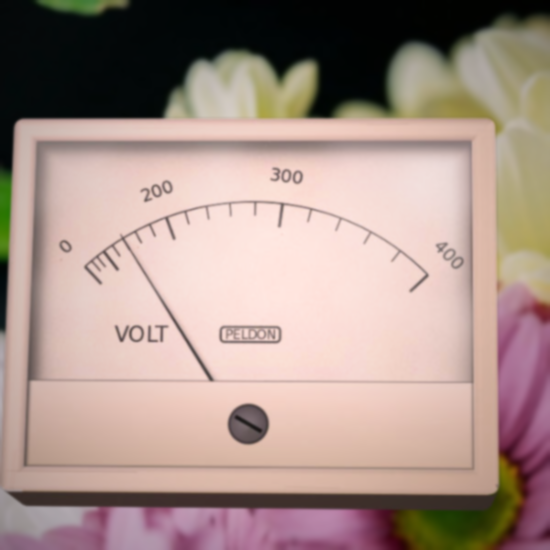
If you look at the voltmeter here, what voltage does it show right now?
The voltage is 140 V
